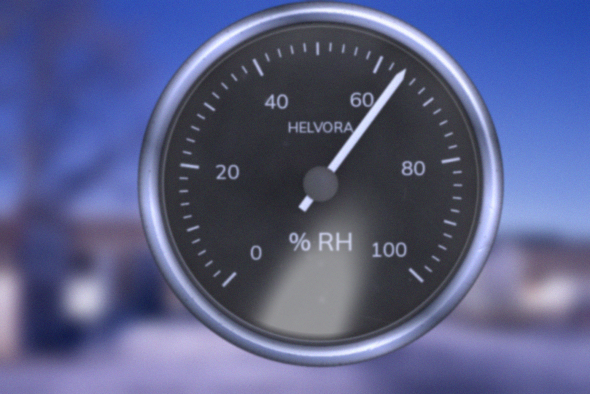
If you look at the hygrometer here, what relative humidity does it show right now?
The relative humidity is 64 %
